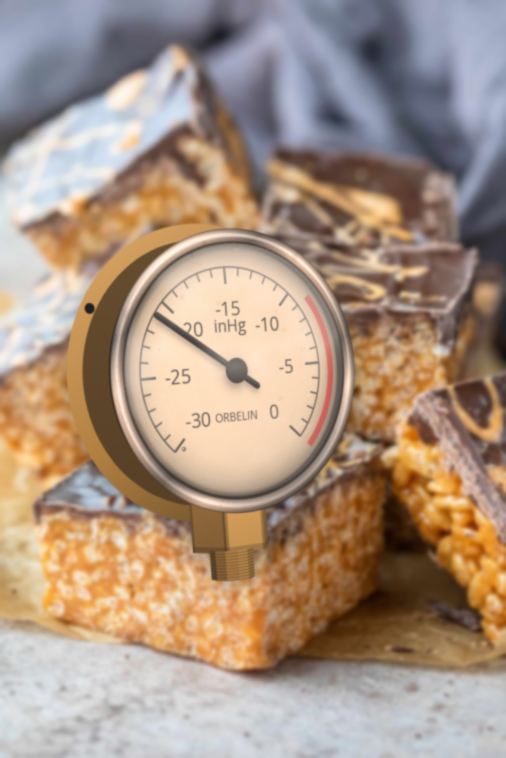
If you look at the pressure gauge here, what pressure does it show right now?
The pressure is -21 inHg
